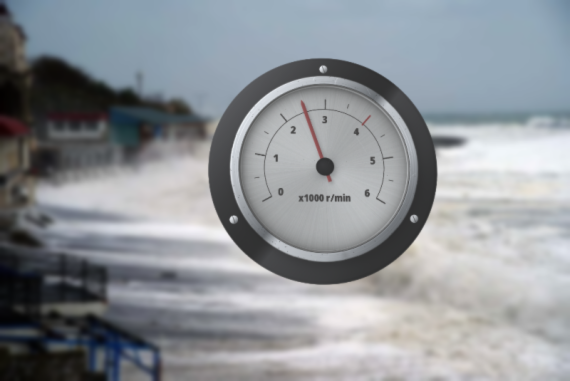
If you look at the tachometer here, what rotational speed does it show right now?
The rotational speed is 2500 rpm
